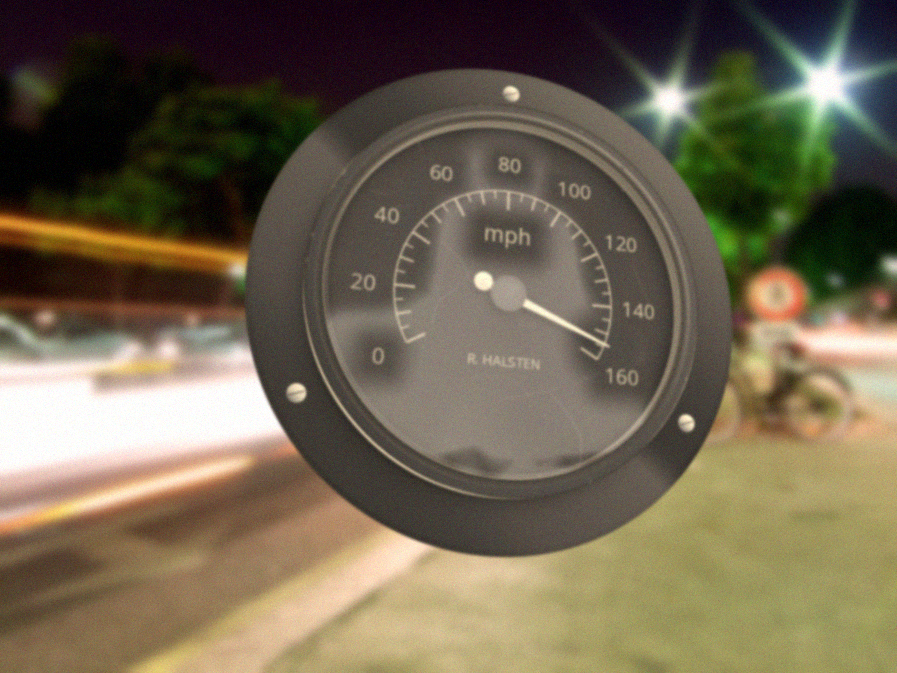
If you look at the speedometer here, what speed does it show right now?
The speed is 155 mph
